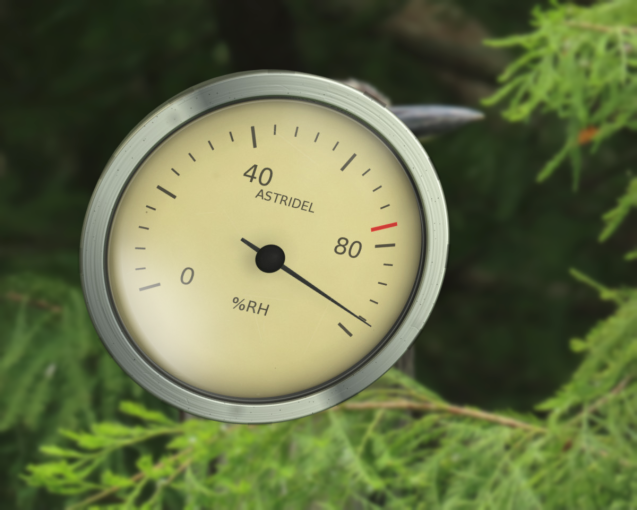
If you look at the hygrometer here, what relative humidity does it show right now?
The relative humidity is 96 %
